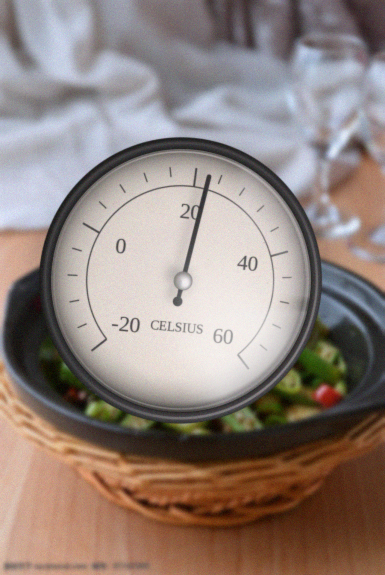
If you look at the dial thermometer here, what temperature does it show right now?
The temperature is 22 °C
